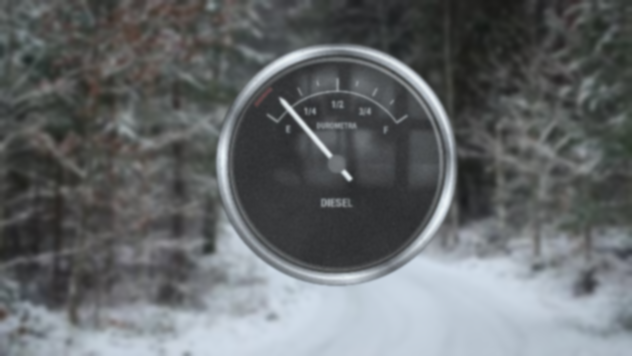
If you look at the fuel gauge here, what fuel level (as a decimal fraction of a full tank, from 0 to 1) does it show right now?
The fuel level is 0.125
